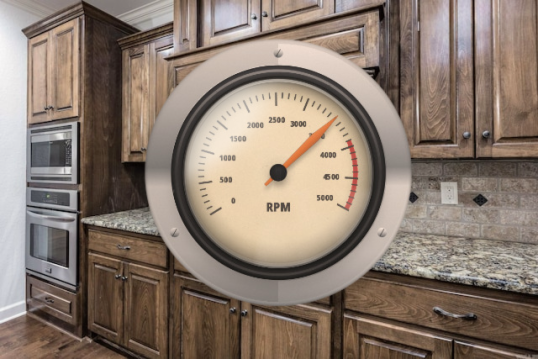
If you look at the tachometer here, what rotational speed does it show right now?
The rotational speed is 3500 rpm
